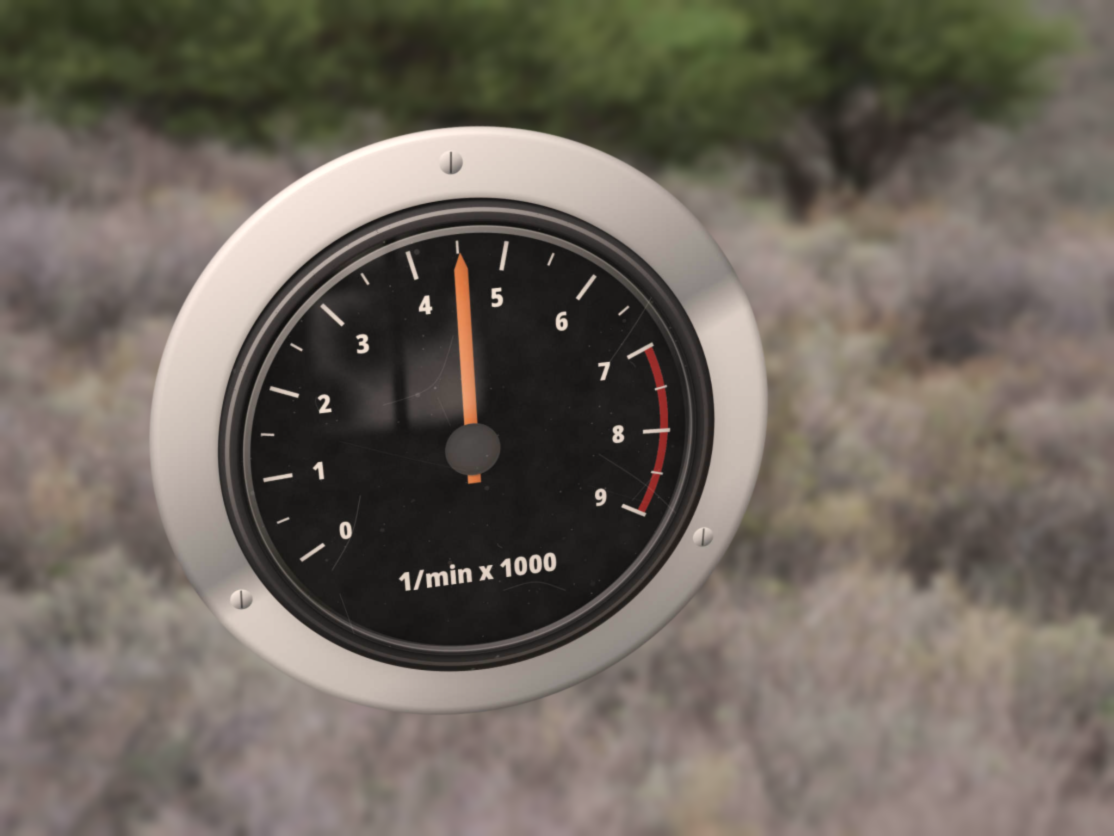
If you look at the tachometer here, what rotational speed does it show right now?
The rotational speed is 4500 rpm
